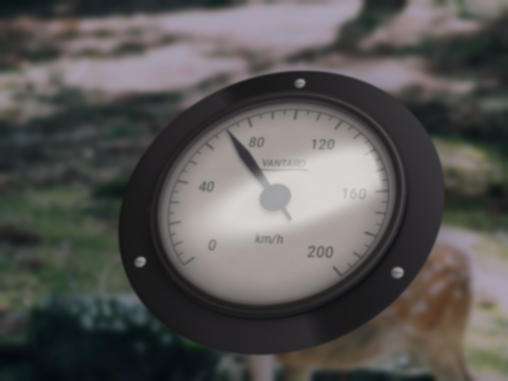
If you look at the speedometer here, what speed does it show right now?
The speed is 70 km/h
